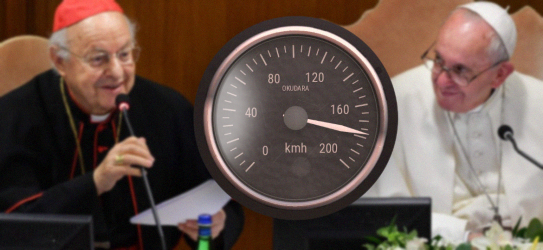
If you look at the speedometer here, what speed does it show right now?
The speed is 177.5 km/h
